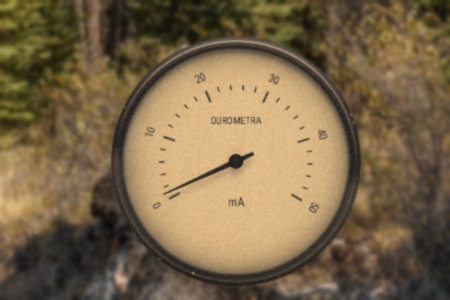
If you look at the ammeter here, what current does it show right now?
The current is 1 mA
